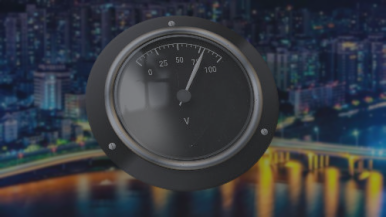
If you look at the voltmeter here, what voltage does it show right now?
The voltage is 80 V
